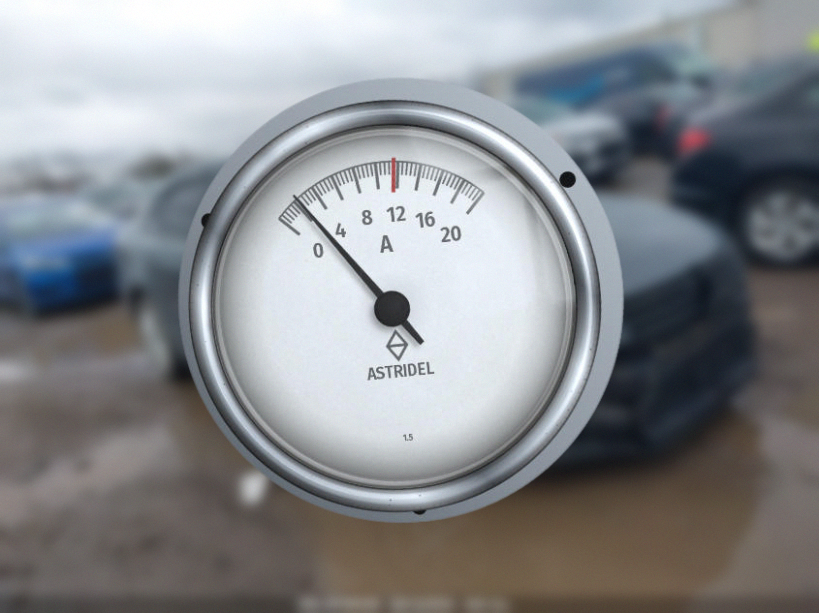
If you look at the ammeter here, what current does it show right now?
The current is 2.4 A
